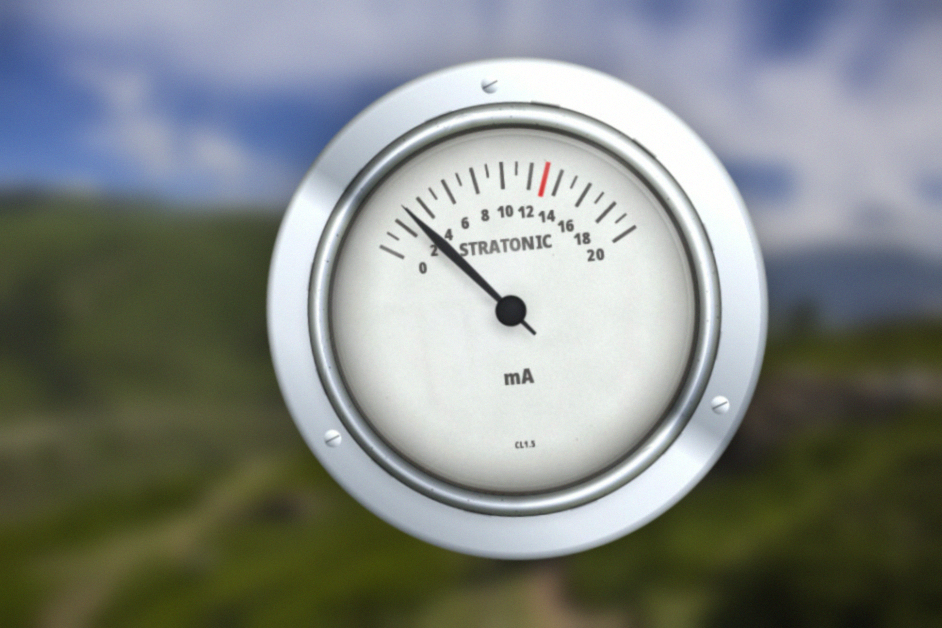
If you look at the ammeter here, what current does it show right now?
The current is 3 mA
